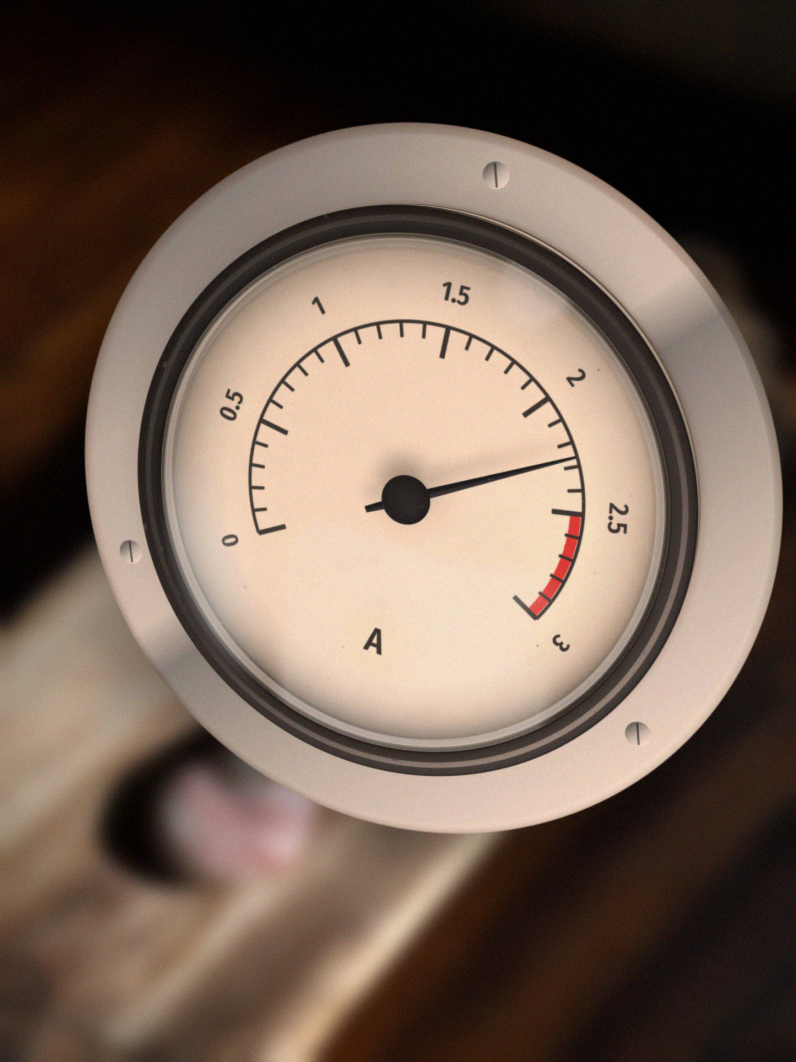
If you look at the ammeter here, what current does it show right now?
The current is 2.25 A
